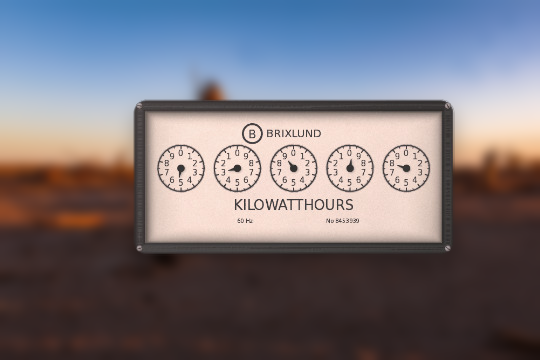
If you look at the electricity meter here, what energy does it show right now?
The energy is 52898 kWh
